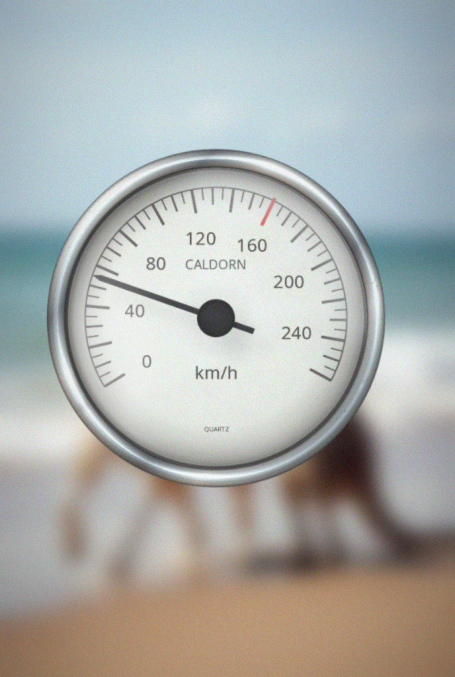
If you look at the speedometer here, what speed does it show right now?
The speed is 55 km/h
